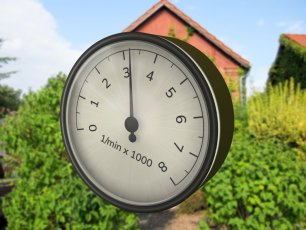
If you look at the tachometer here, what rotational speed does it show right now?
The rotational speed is 3250 rpm
